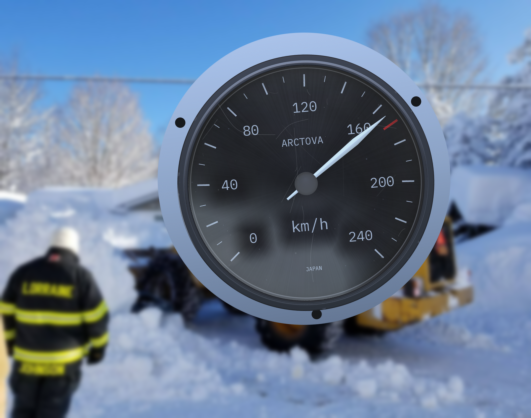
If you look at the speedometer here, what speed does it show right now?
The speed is 165 km/h
